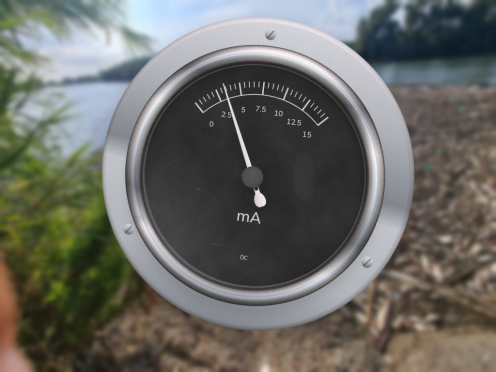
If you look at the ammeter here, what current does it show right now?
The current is 3.5 mA
